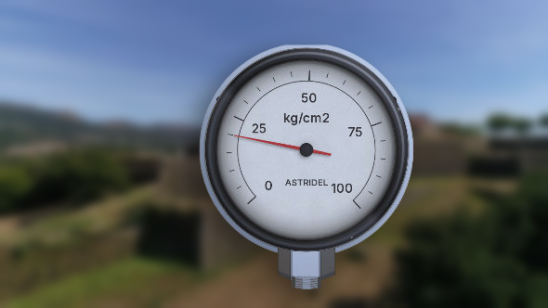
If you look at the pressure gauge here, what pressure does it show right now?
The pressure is 20 kg/cm²
